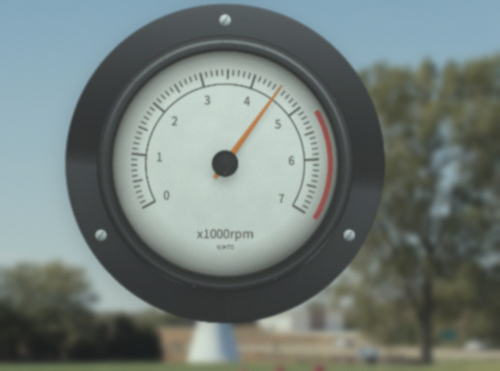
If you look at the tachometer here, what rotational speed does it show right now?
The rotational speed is 4500 rpm
